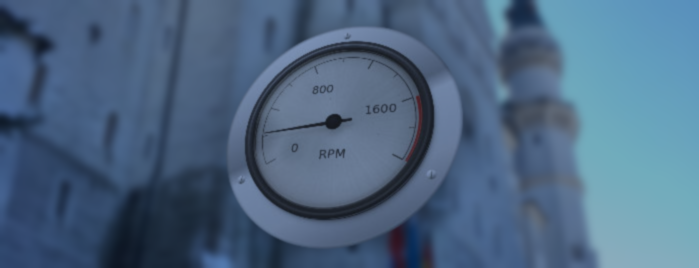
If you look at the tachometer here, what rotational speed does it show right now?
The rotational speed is 200 rpm
